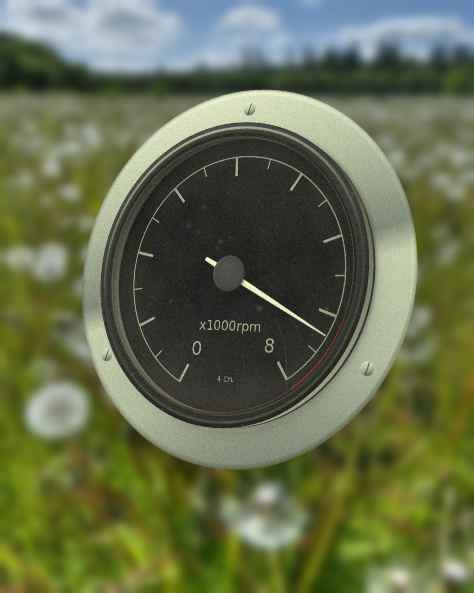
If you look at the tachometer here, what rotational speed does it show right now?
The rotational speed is 7250 rpm
